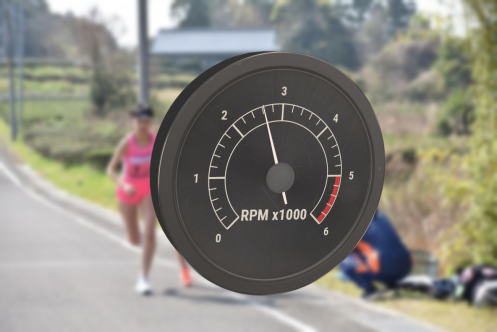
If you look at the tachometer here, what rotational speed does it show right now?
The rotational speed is 2600 rpm
